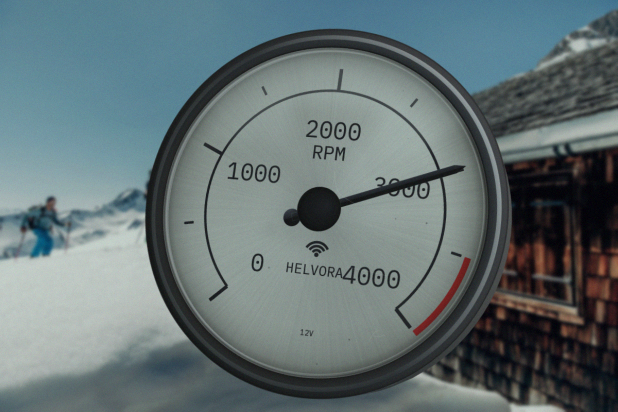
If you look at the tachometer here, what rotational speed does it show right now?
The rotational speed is 3000 rpm
